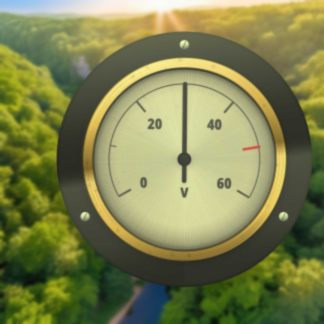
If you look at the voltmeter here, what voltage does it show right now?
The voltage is 30 V
